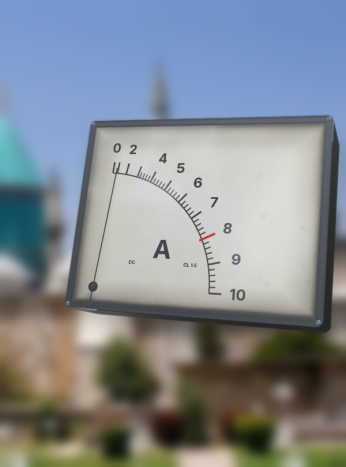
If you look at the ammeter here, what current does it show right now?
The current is 1 A
